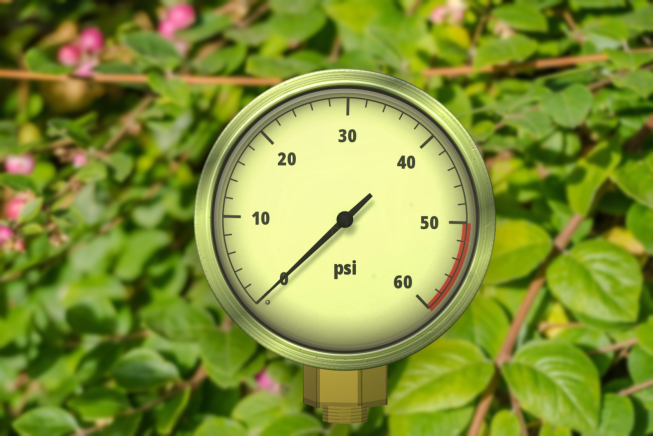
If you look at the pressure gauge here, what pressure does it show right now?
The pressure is 0 psi
